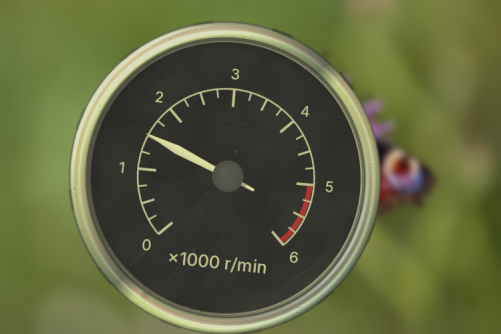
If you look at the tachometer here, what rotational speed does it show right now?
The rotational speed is 1500 rpm
